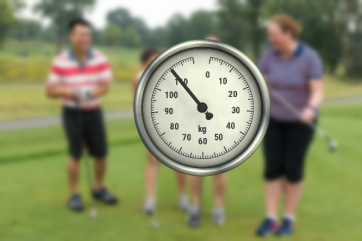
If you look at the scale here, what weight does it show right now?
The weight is 110 kg
